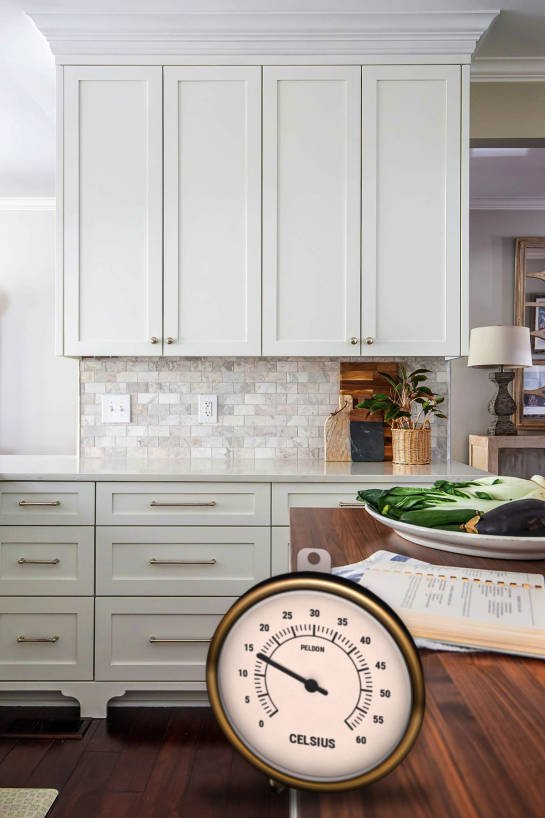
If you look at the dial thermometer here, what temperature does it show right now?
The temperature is 15 °C
